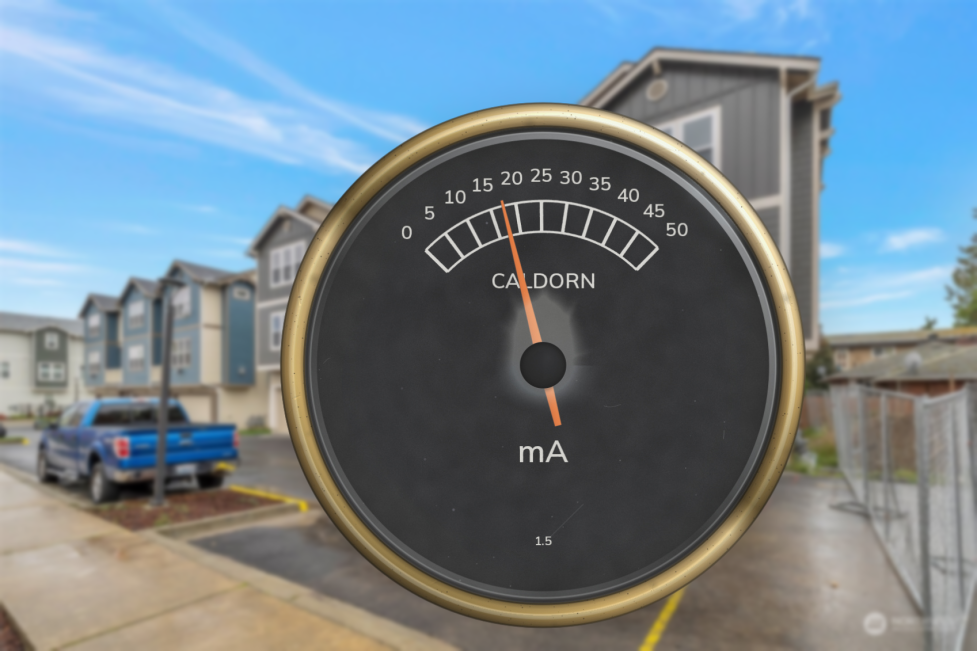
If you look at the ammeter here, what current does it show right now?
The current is 17.5 mA
